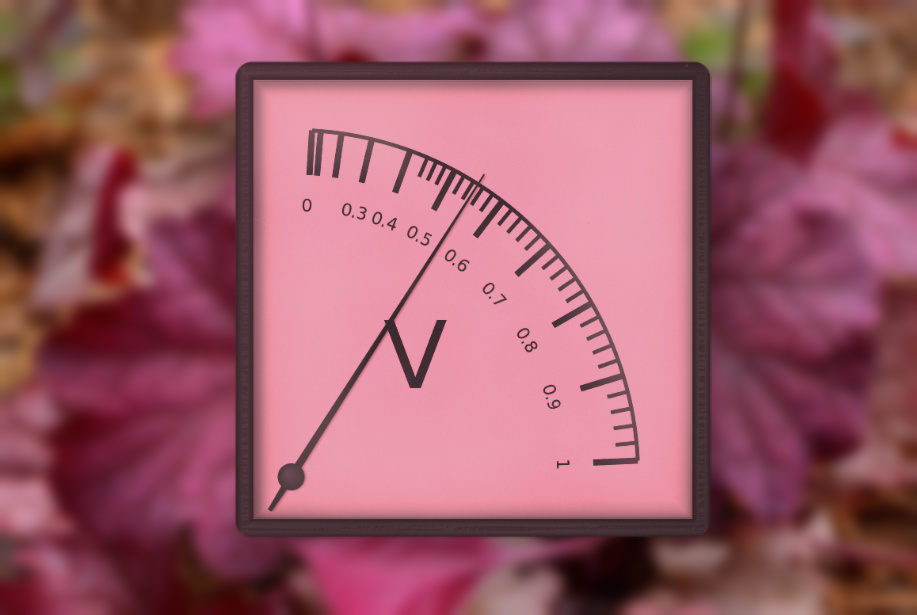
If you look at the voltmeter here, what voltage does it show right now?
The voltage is 0.55 V
